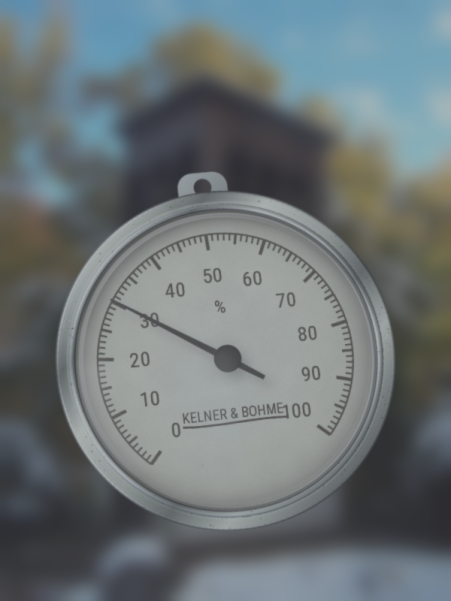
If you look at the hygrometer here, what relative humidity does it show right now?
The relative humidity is 30 %
